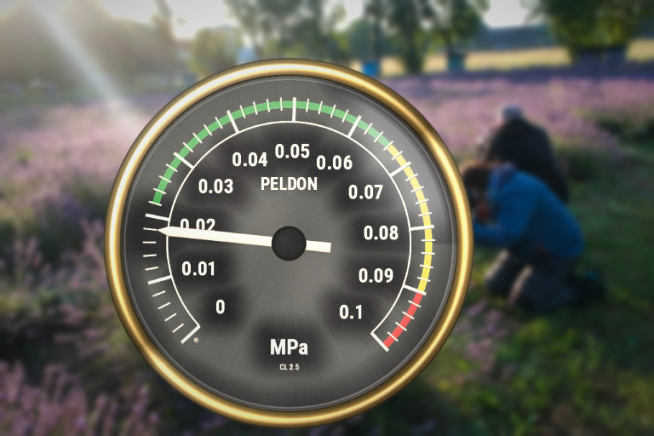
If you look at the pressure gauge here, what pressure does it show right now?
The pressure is 0.018 MPa
